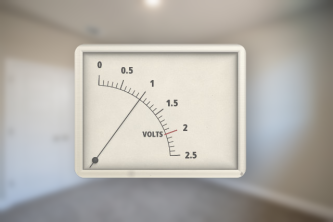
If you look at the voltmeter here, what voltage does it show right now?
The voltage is 1 V
